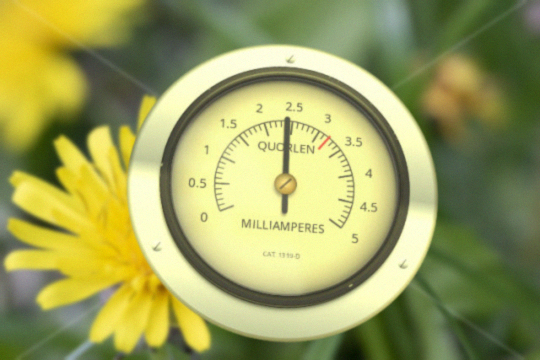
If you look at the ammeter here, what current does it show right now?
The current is 2.4 mA
